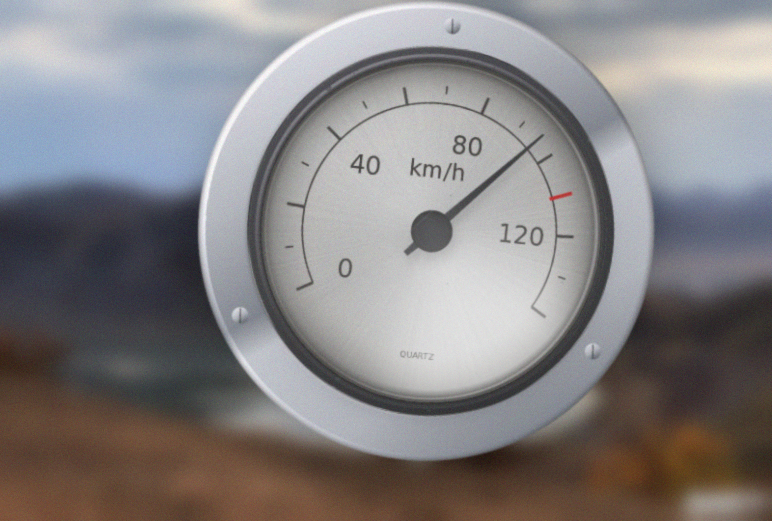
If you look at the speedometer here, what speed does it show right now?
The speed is 95 km/h
